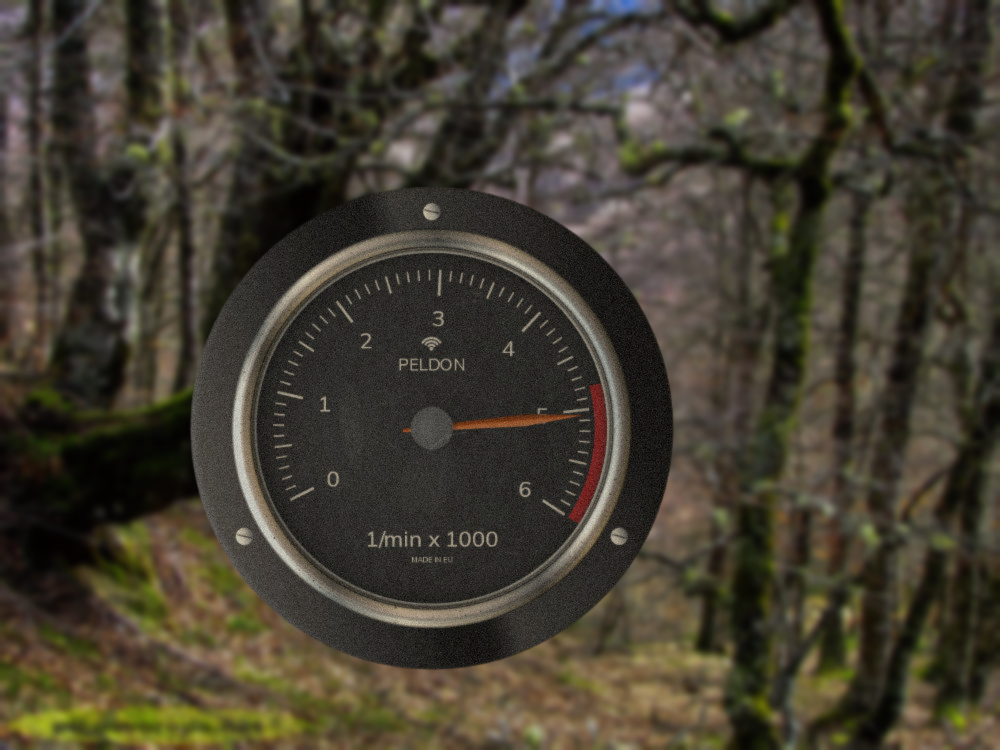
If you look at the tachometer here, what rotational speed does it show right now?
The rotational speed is 5050 rpm
